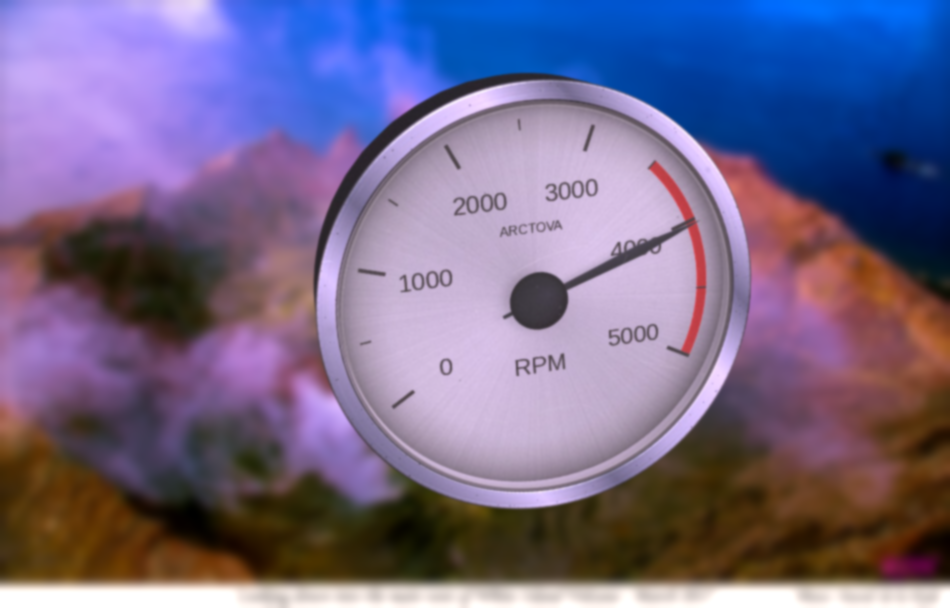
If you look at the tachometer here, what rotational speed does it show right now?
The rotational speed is 4000 rpm
